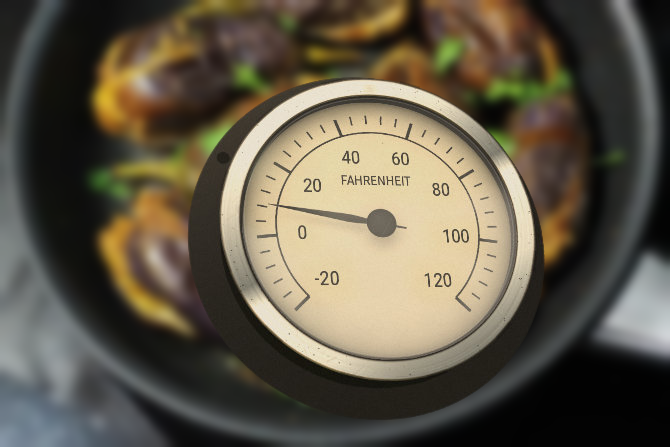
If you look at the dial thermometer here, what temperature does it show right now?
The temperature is 8 °F
